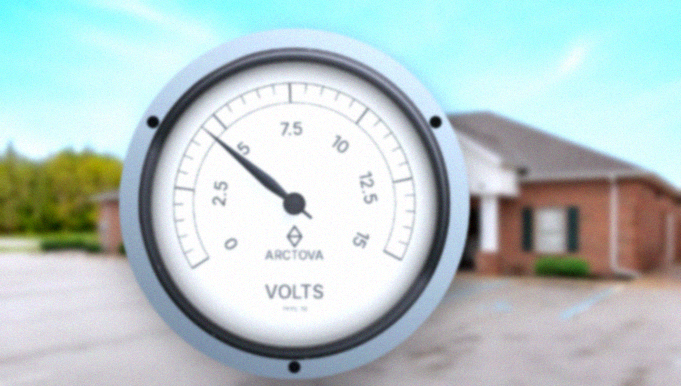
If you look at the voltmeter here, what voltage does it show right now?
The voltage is 4.5 V
